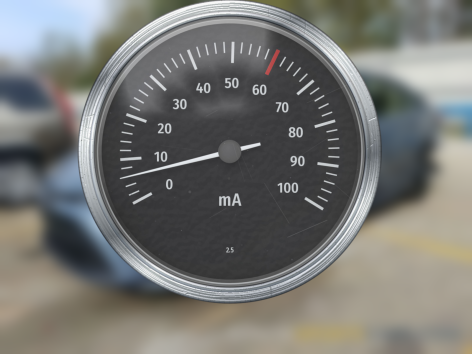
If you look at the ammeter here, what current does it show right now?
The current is 6 mA
